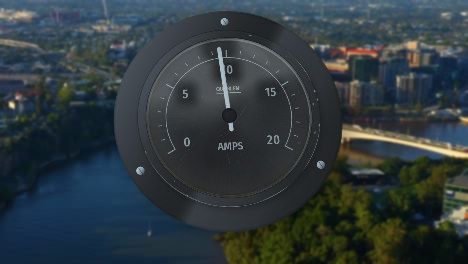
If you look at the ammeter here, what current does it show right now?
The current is 9.5 A
